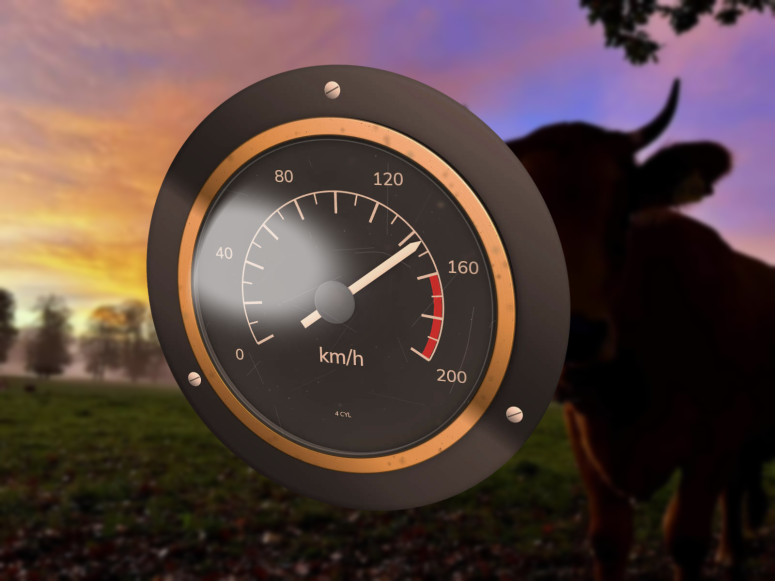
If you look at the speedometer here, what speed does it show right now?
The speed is 145 km/h
